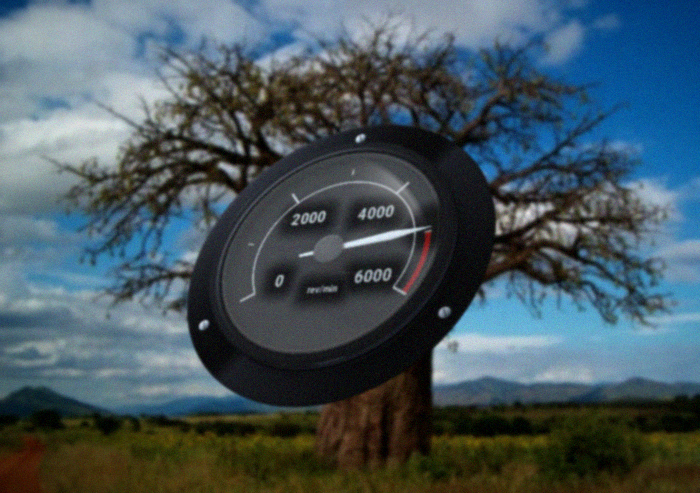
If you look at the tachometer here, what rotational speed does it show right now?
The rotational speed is 5000 rpm
